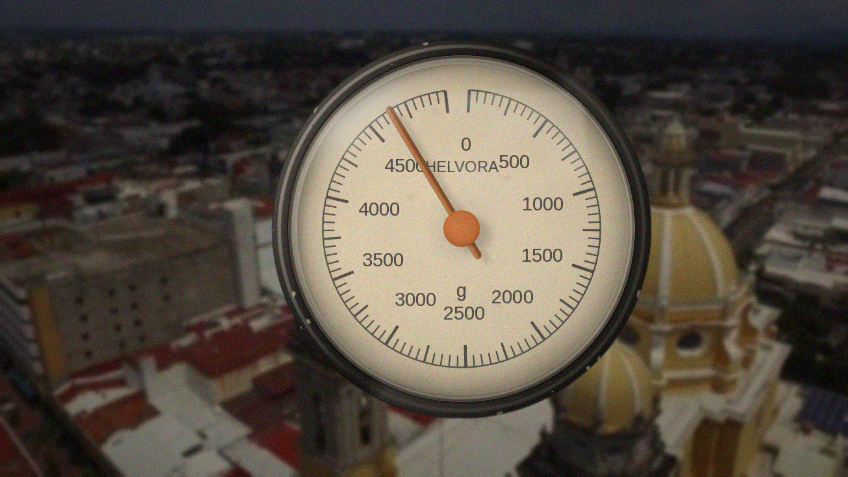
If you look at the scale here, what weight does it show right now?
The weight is 4650 g
